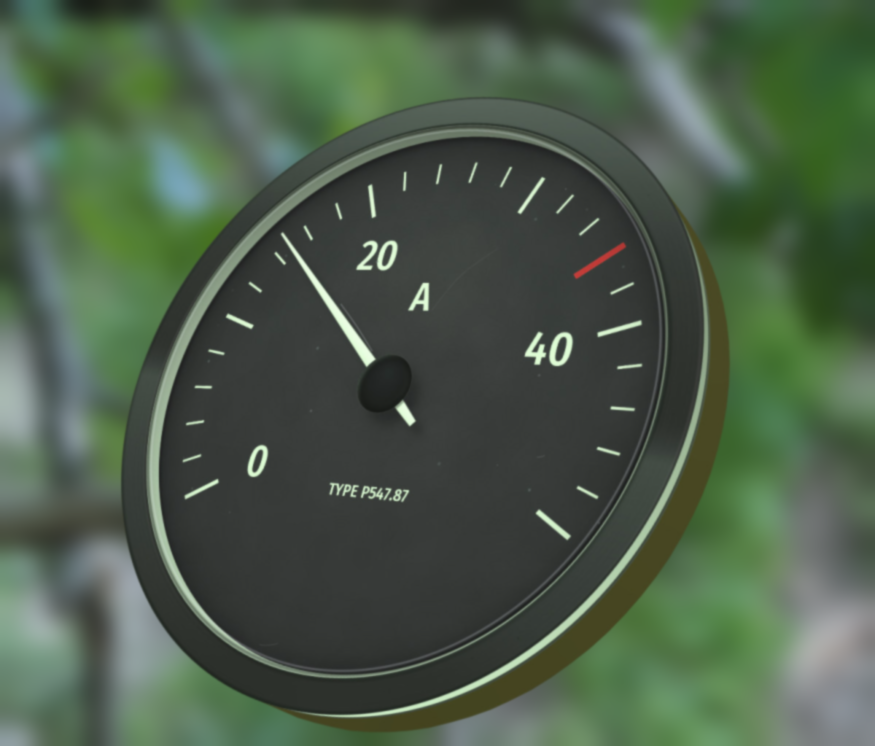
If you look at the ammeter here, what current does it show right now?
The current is 15 A
